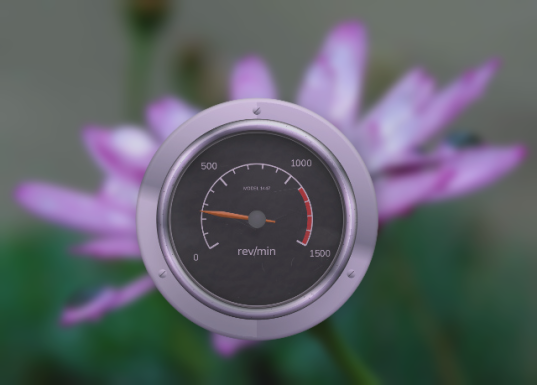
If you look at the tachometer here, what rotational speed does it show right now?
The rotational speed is 250 rpm
